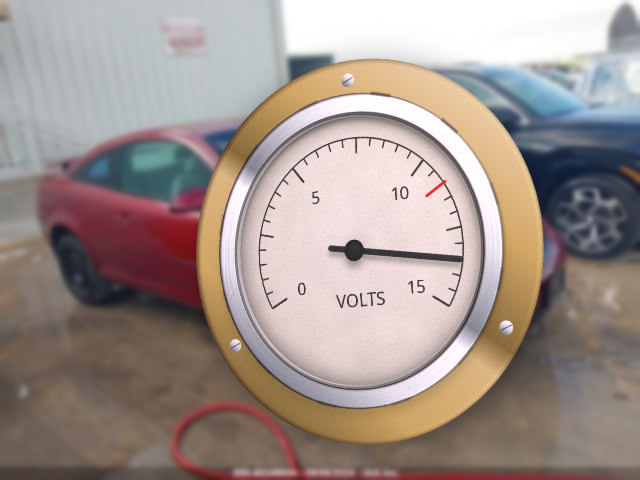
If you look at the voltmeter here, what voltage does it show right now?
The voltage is 13.5 V
